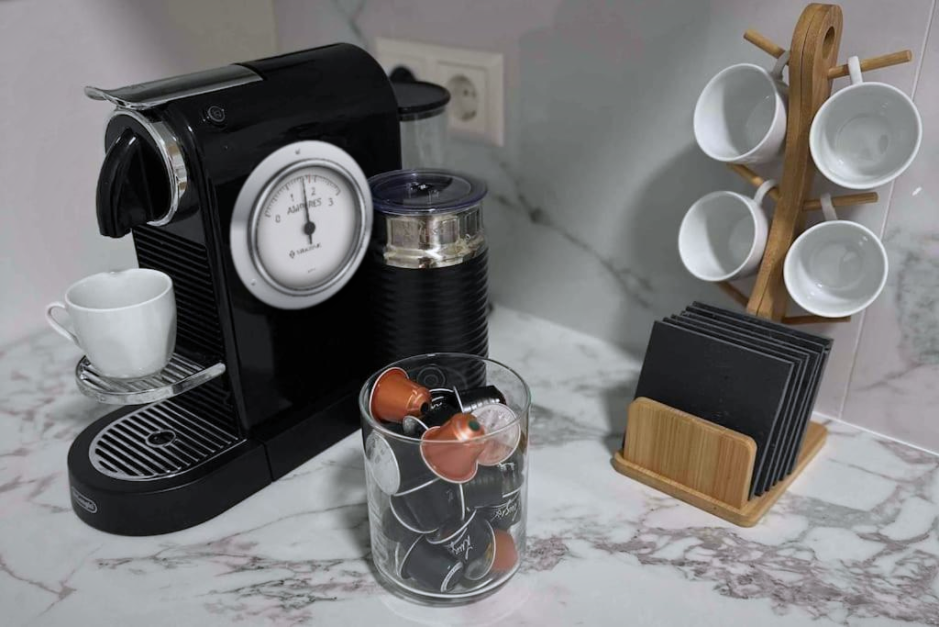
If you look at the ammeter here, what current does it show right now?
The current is 1.5 A
